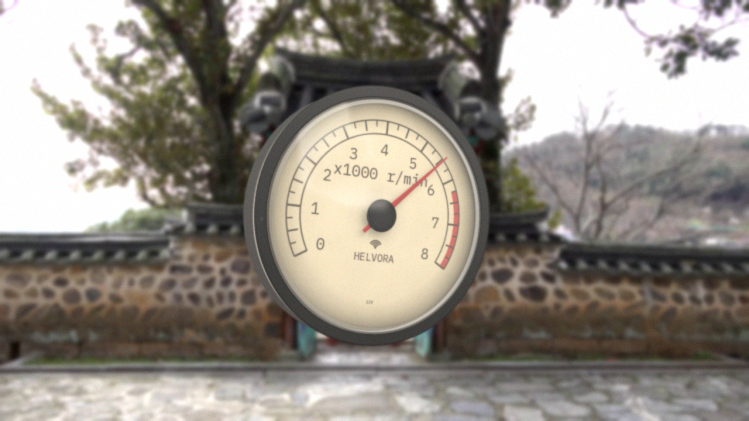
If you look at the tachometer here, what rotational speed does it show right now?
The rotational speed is 5500 rpm
